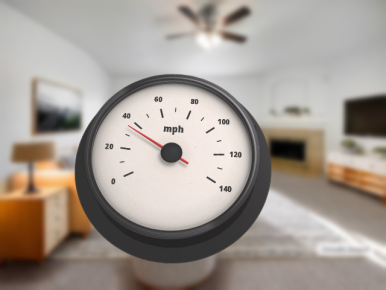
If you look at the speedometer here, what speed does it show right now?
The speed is 35 mph
